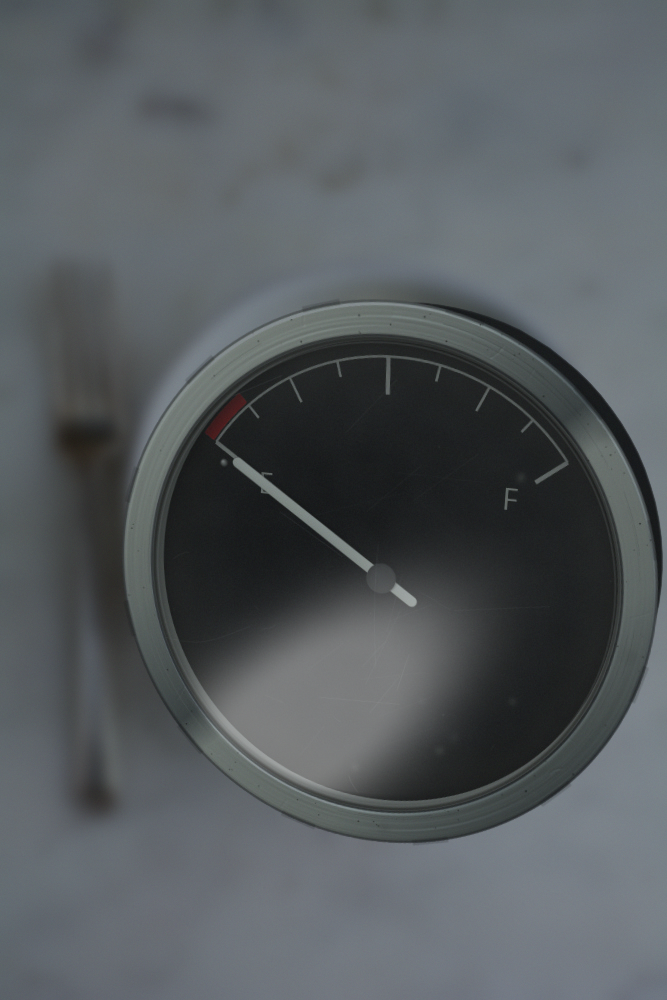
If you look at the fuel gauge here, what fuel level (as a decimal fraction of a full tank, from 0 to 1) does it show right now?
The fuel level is 0
